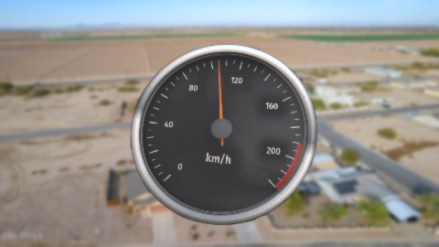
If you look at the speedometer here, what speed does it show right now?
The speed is 105 km/h
